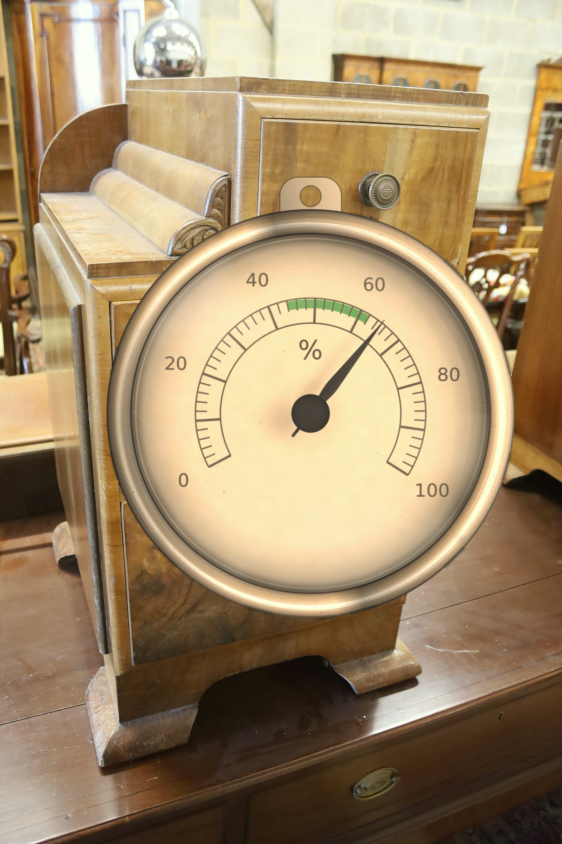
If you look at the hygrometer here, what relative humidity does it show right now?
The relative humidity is 65 %
